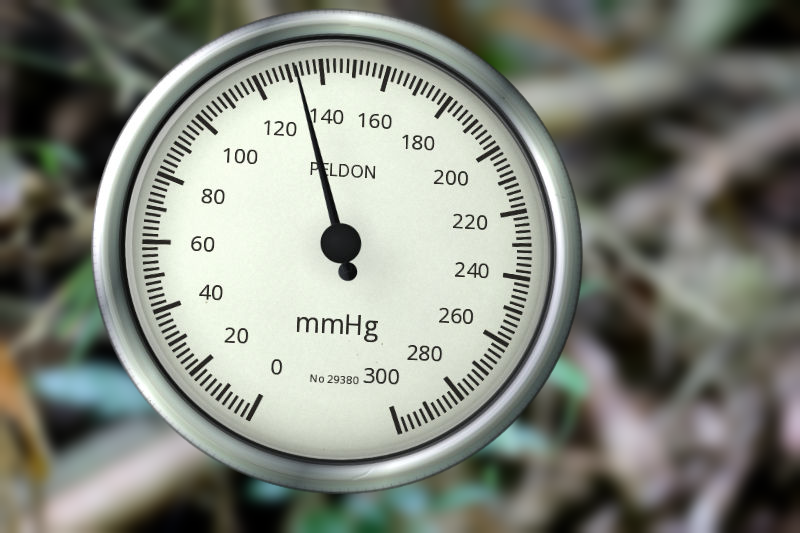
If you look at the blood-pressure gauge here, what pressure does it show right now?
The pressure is 132 mmHg
